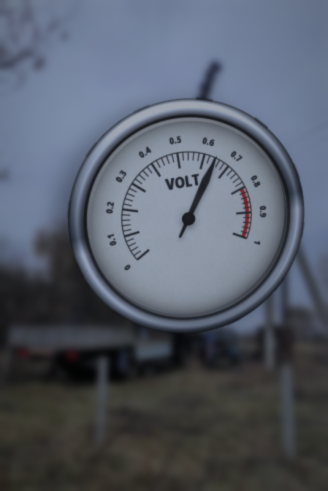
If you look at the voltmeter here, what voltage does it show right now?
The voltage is 0.64 V
